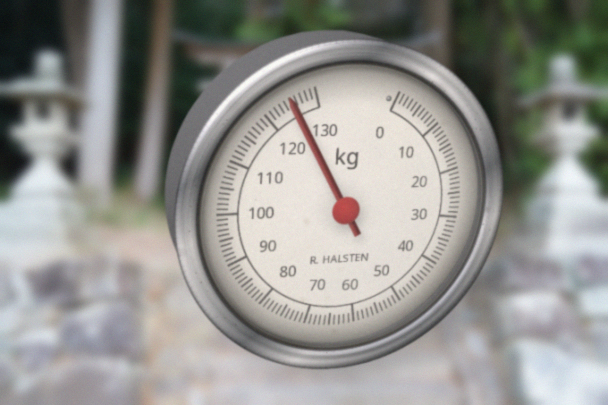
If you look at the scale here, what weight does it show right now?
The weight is 125 kg
